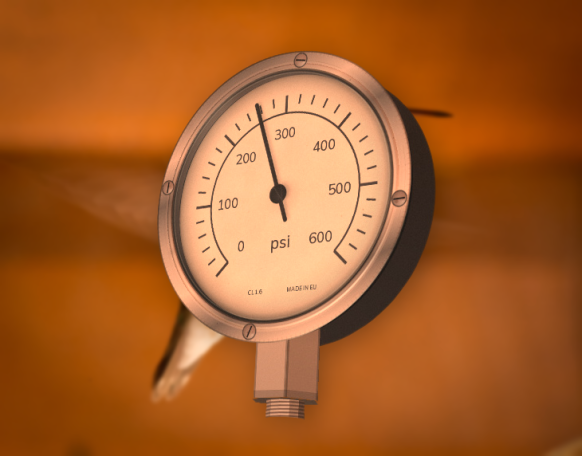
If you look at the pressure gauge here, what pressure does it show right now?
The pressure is 260 psi
